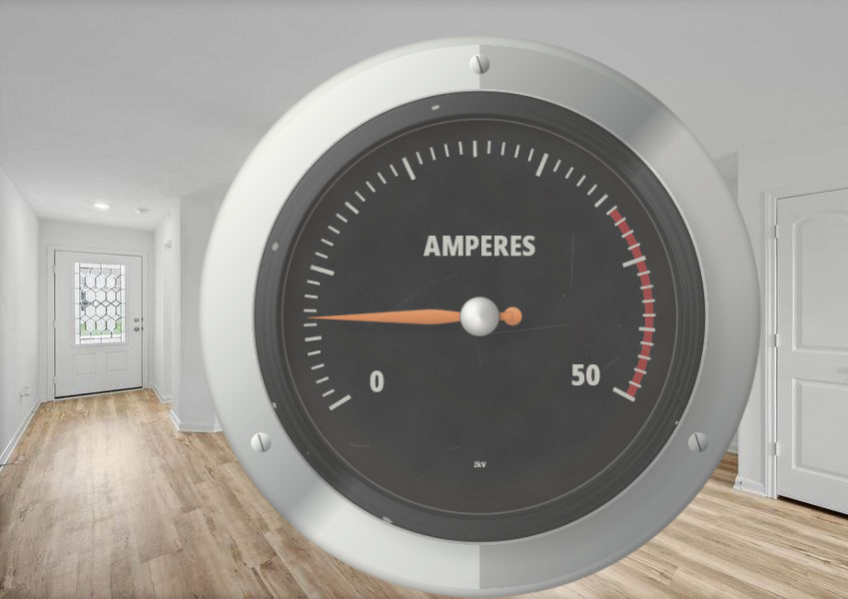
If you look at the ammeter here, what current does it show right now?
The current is 6.5 A
